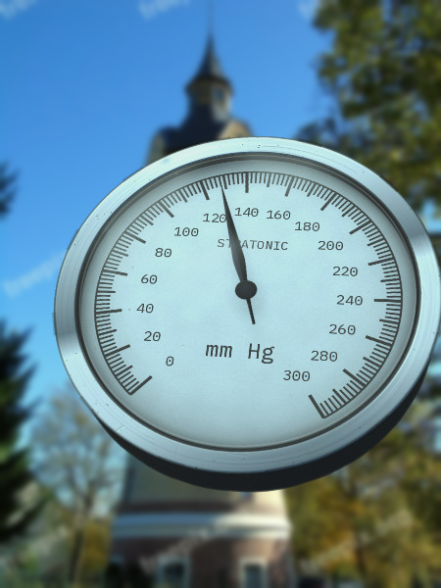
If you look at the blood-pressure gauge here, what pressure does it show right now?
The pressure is 128 mmHg
